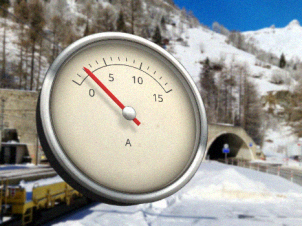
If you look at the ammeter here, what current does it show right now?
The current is 2 A
